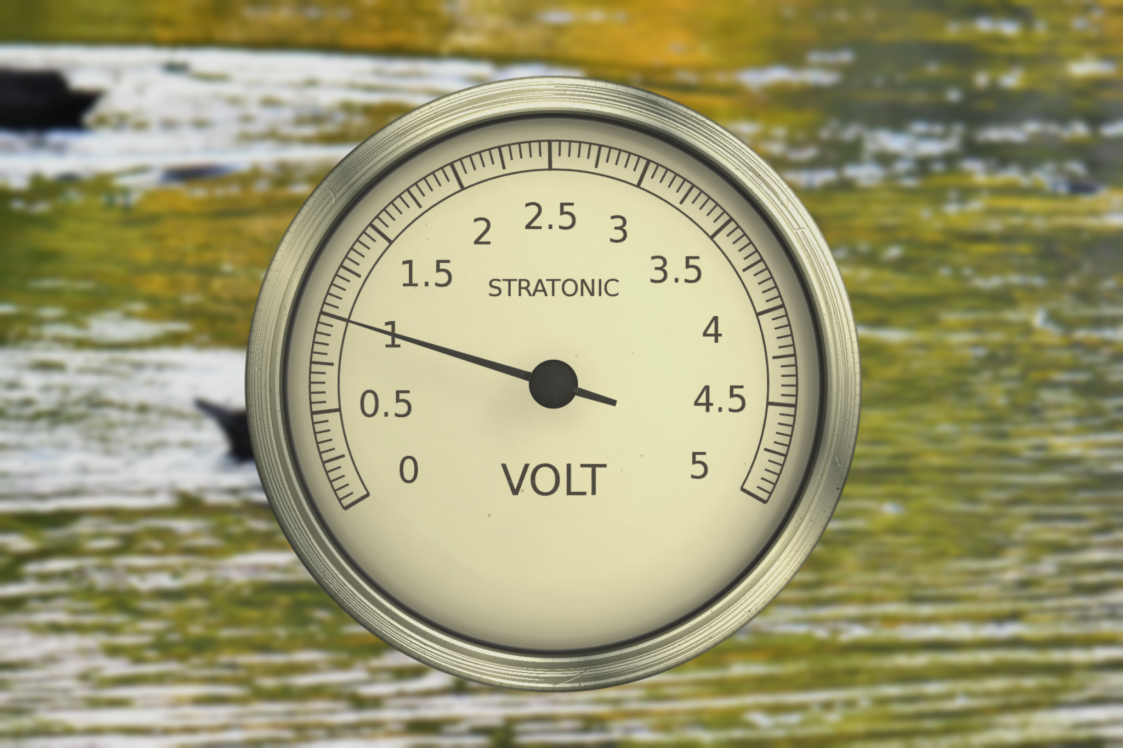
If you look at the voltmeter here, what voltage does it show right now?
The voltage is 1 V
